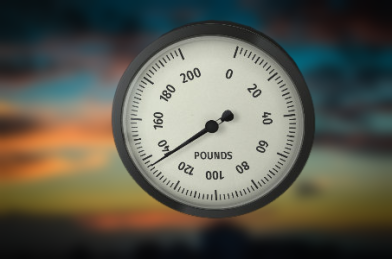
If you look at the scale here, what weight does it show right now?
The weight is 136 lb
